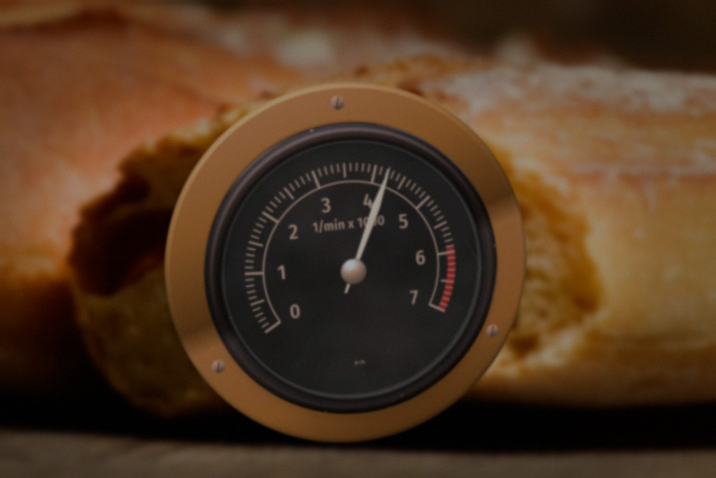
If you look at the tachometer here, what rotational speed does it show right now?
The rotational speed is 4200 rpm
